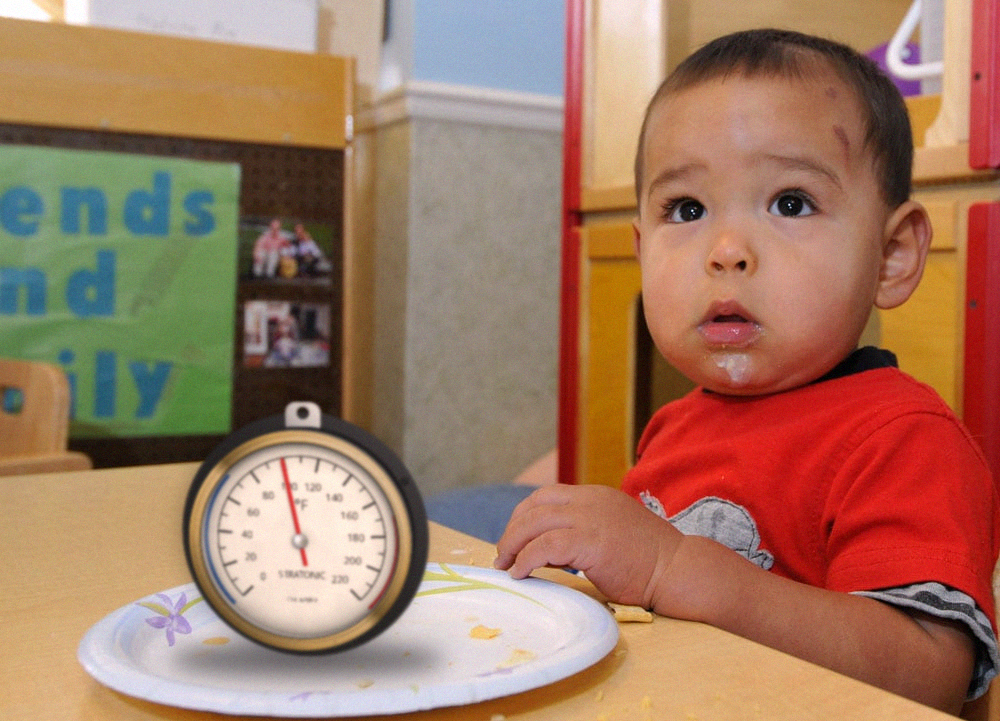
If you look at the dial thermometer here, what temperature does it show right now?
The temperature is 100 °F
